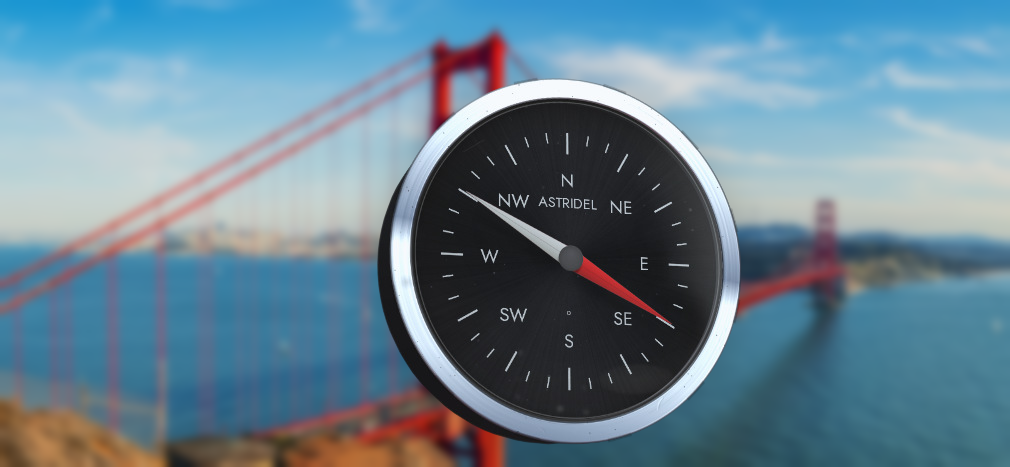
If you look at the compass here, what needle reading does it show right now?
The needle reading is 120 °
